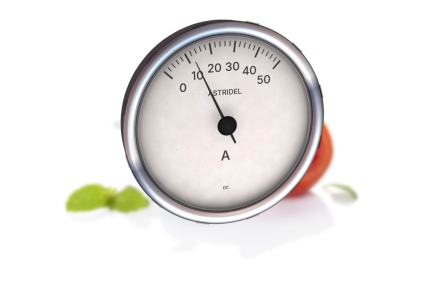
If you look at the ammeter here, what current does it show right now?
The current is 12 A
